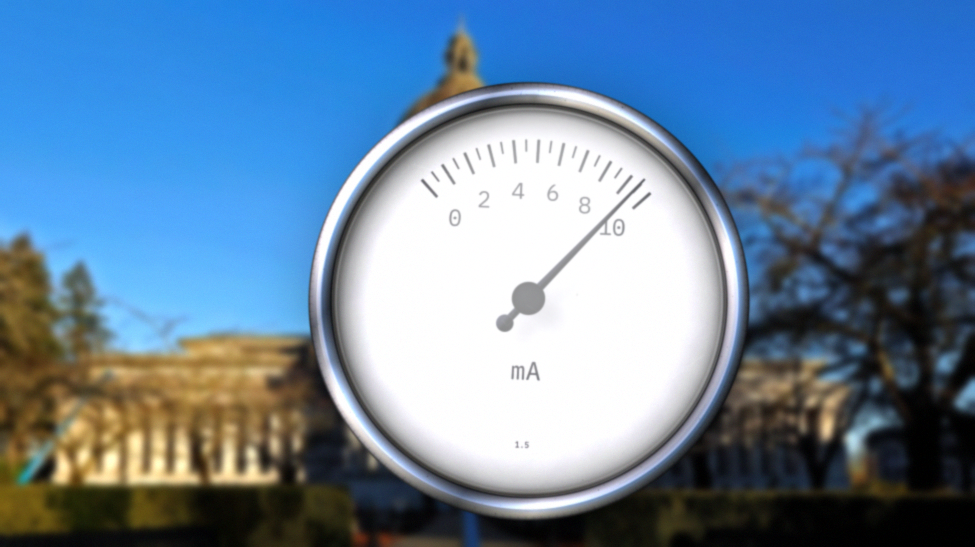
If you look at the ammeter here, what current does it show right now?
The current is 9.5 mA
